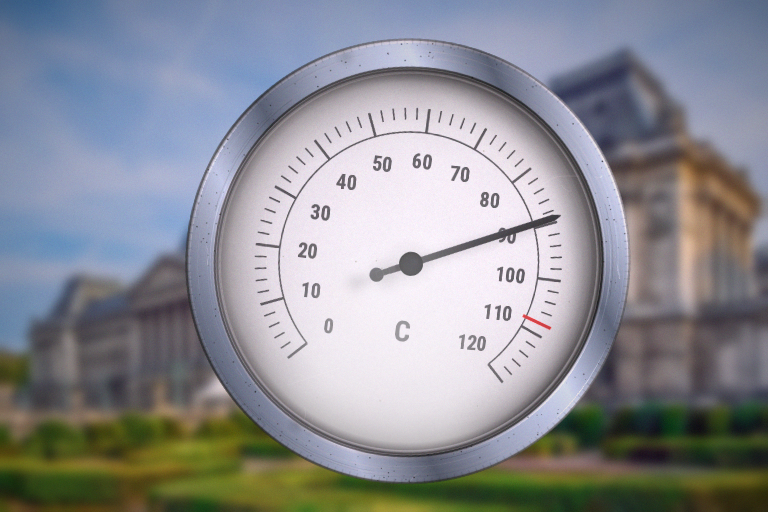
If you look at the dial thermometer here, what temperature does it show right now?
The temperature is 89 °C
